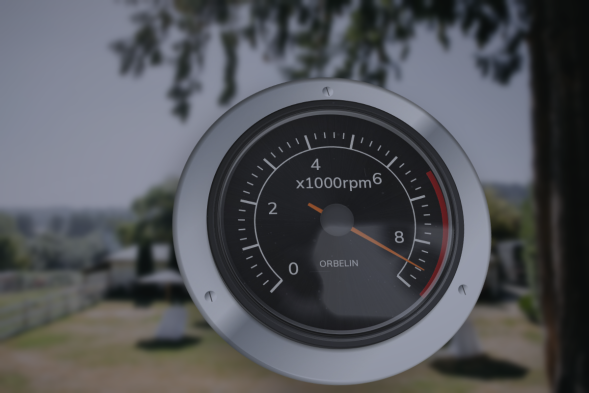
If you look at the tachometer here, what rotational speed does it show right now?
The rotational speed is 8600 rpm
